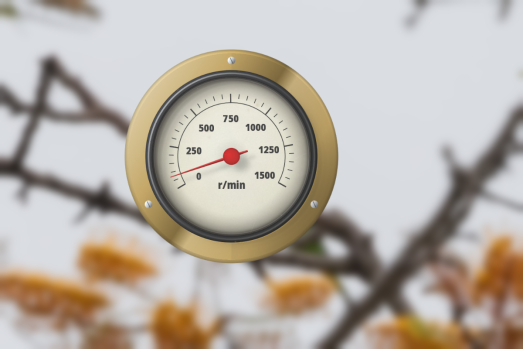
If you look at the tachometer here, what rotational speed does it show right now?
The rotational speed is 75 rpm
